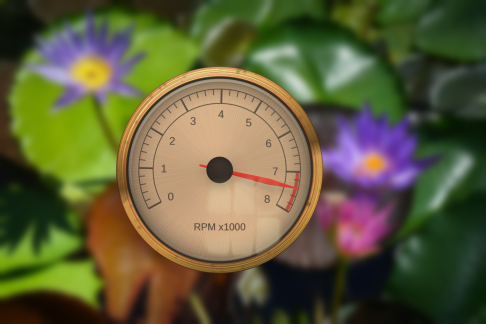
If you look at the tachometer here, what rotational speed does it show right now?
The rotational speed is 7400 rpm
